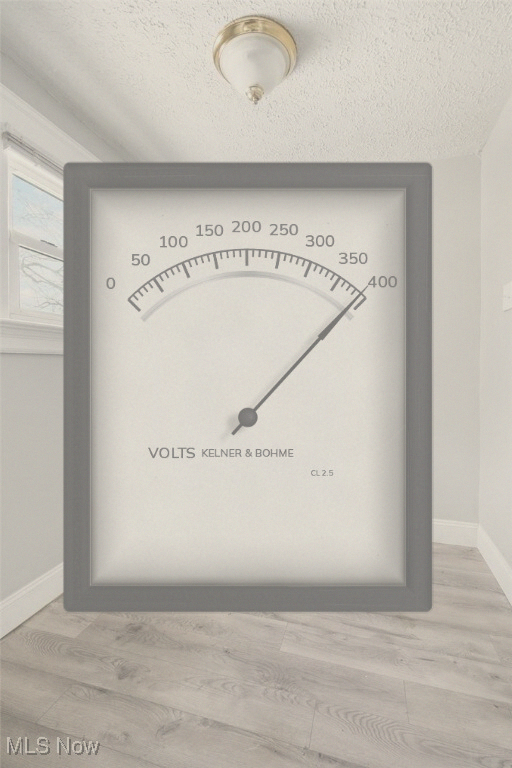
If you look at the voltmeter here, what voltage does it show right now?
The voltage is 390 V
